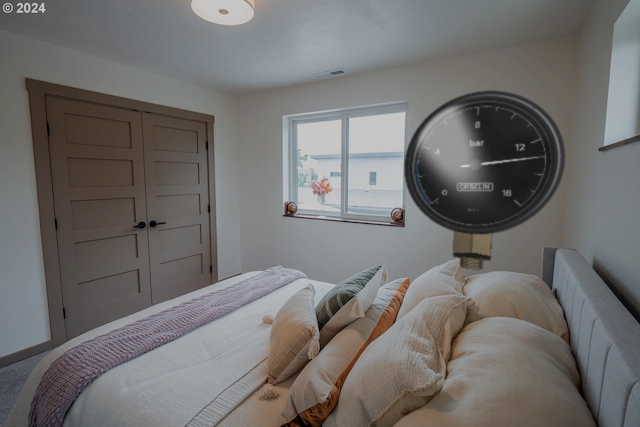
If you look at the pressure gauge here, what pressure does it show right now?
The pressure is 13 bar
